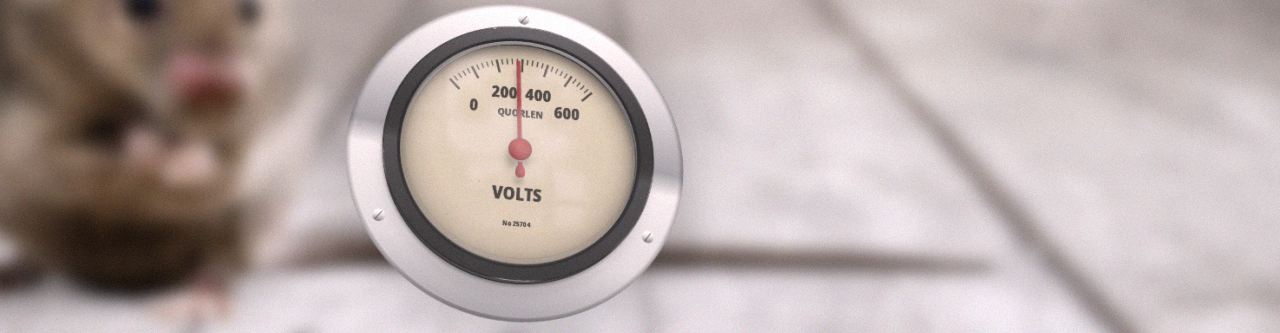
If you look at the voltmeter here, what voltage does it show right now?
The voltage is 280 V
